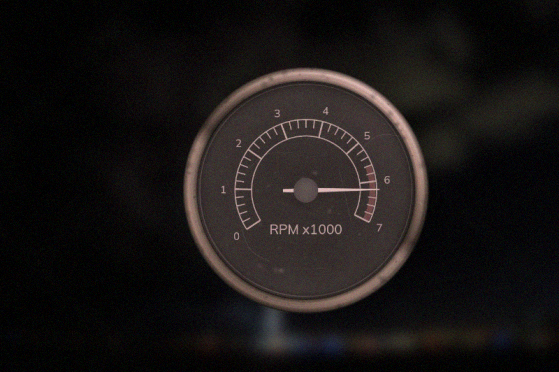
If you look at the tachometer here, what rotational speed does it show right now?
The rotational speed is 6200 rpm
